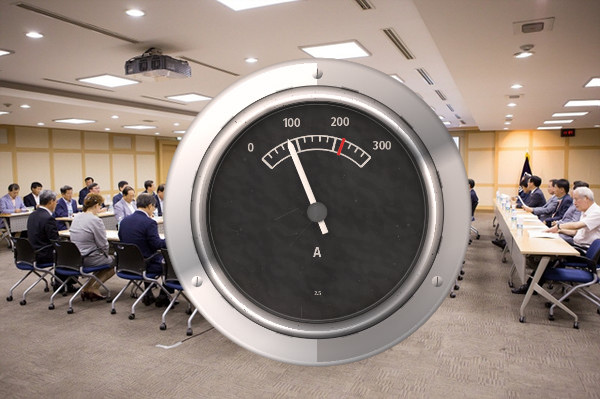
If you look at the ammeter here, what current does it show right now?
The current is 80 A
